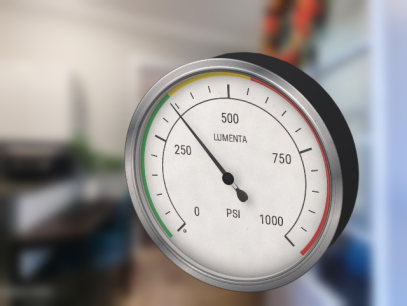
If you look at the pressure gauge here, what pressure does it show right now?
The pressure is 350 psi
